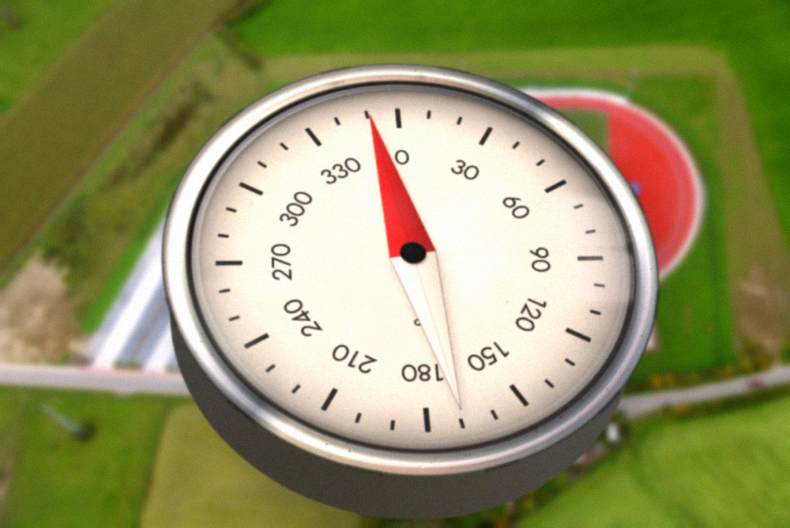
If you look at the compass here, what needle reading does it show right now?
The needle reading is 350 °
